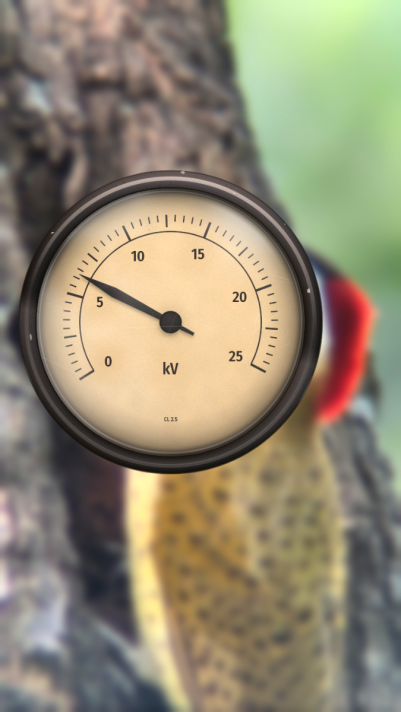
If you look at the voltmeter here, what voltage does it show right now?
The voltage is 6.25 kV
